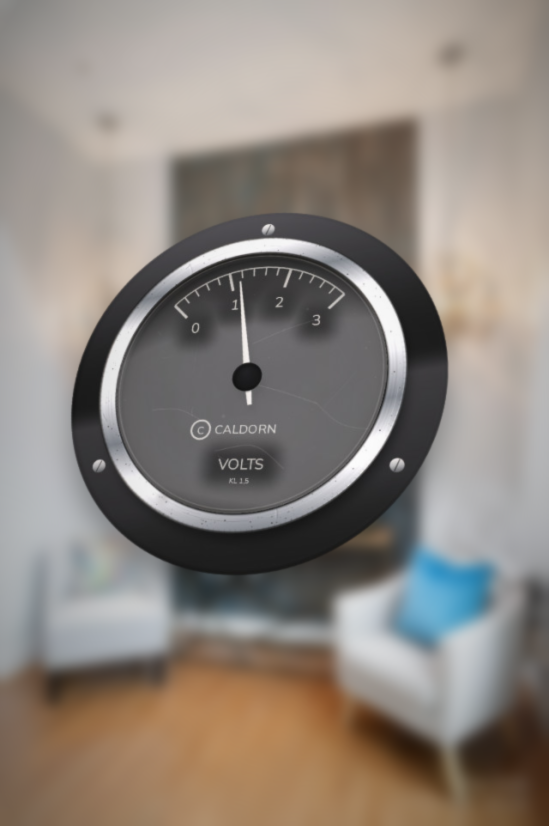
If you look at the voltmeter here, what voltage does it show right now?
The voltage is 1.2 V
